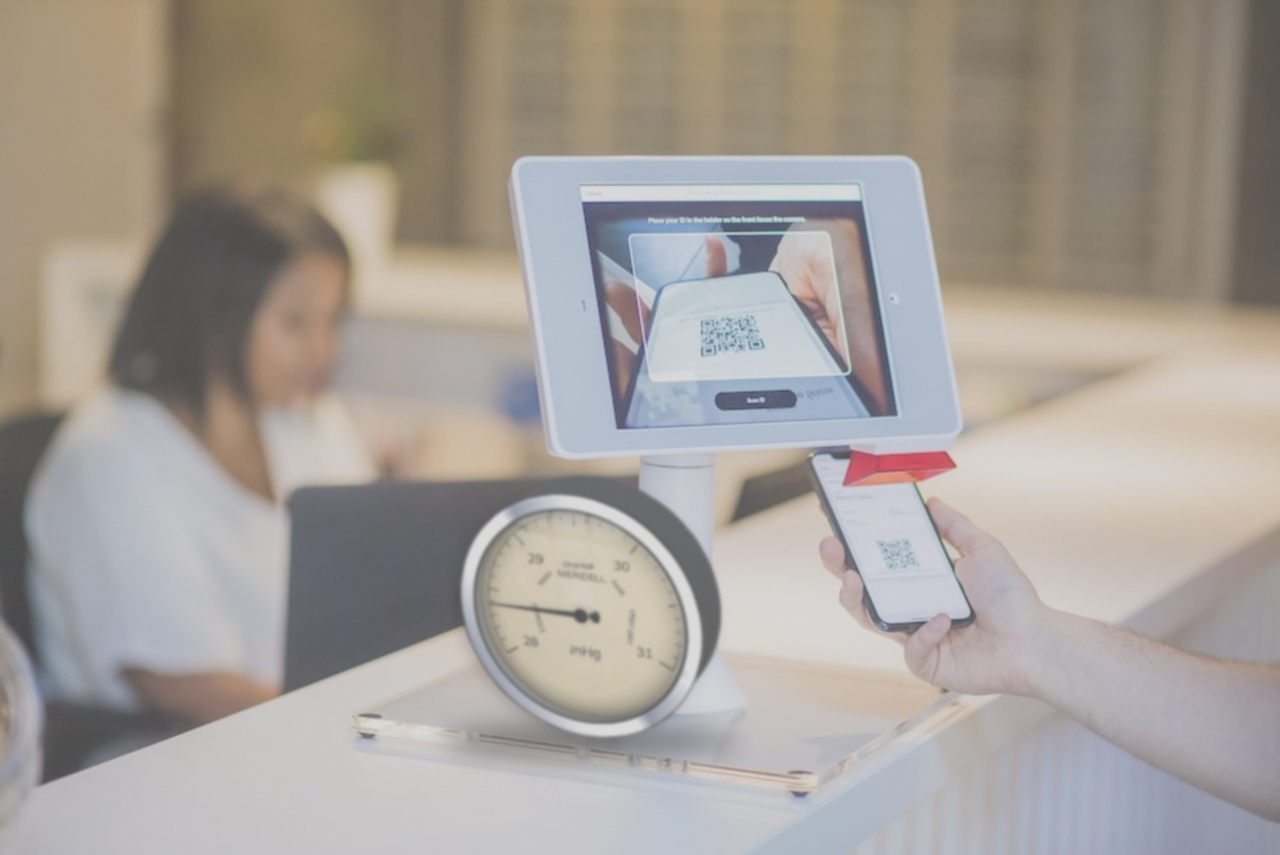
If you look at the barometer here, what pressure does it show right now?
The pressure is 28.4 inHg
